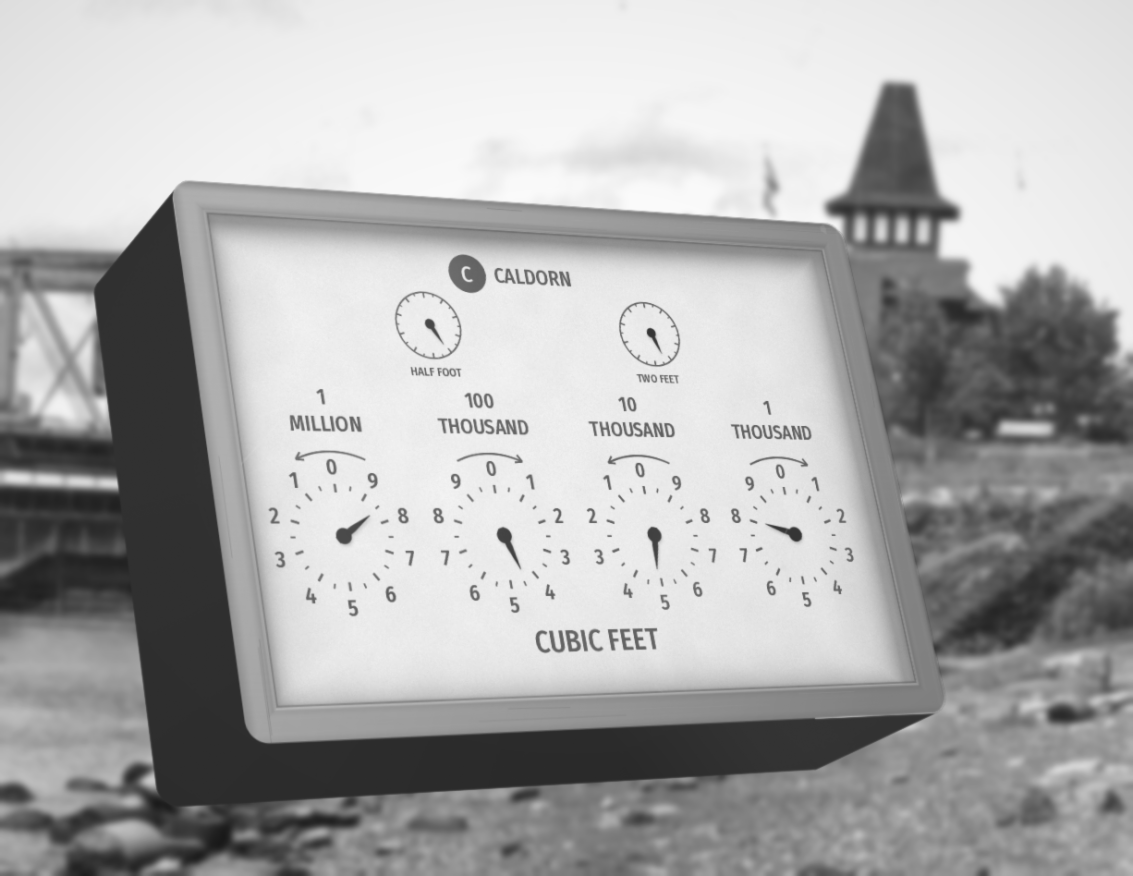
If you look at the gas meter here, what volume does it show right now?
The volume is 844800 ft³
